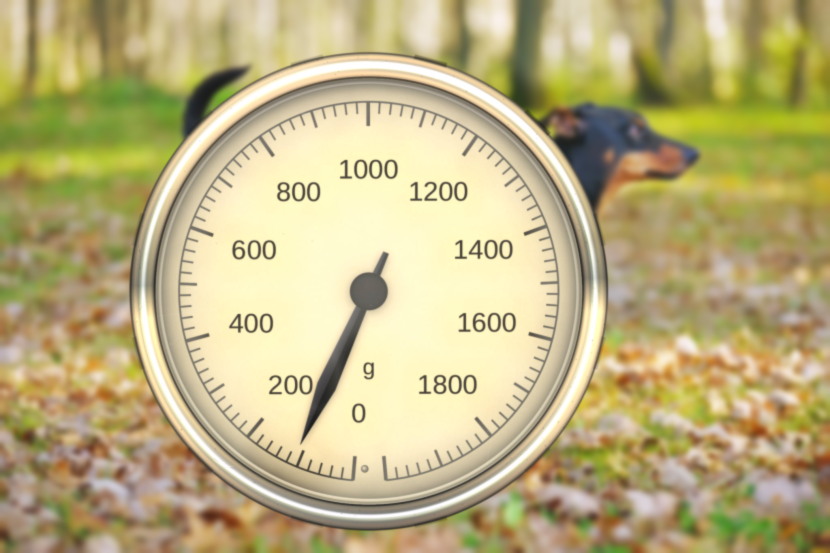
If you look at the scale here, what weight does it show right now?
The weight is 110 g
